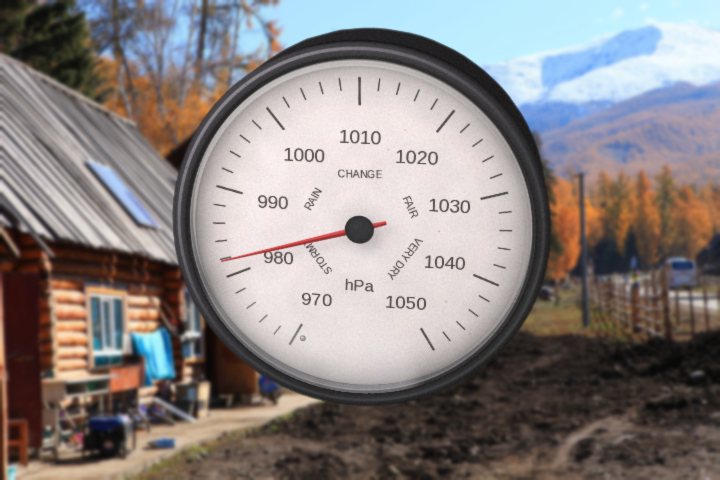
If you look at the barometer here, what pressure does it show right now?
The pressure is 982 hPa
